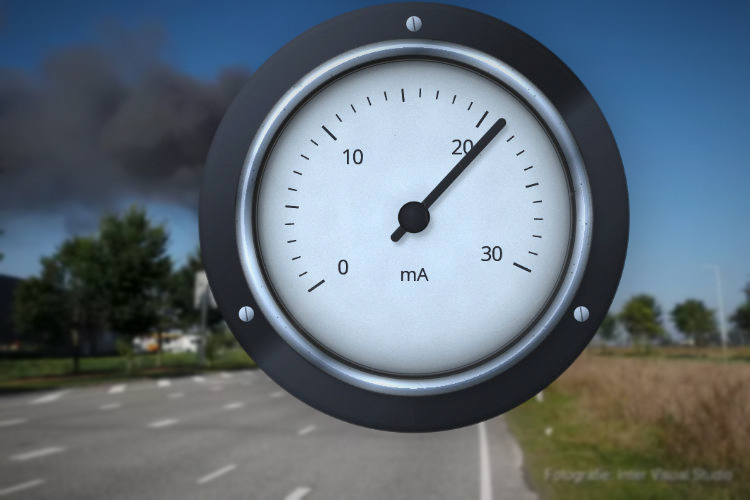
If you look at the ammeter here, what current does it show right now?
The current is 21 mA
